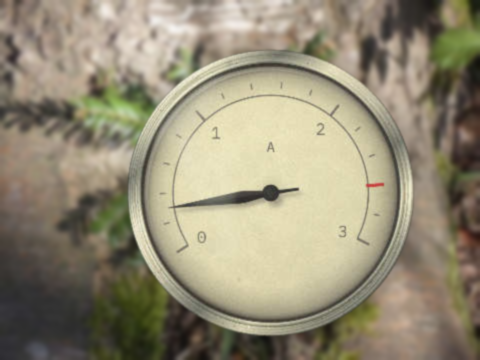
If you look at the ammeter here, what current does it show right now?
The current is 0.3 A
